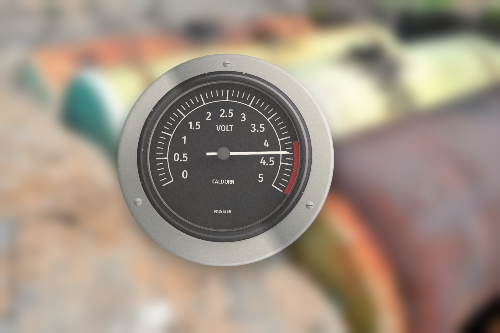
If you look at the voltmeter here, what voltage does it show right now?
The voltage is 4.3 V
